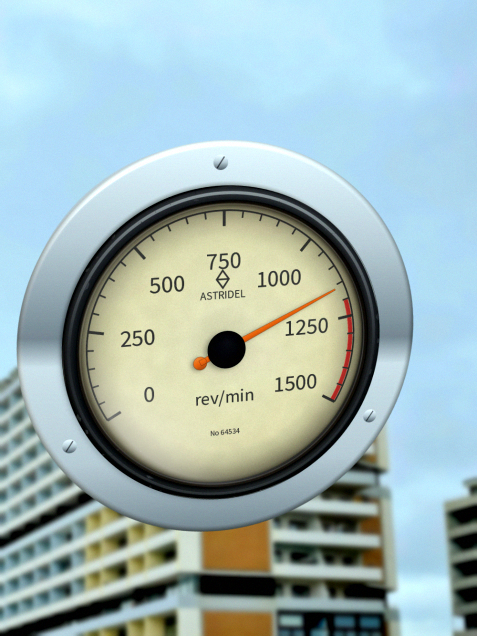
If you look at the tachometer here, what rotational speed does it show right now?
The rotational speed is 1150 rpm
